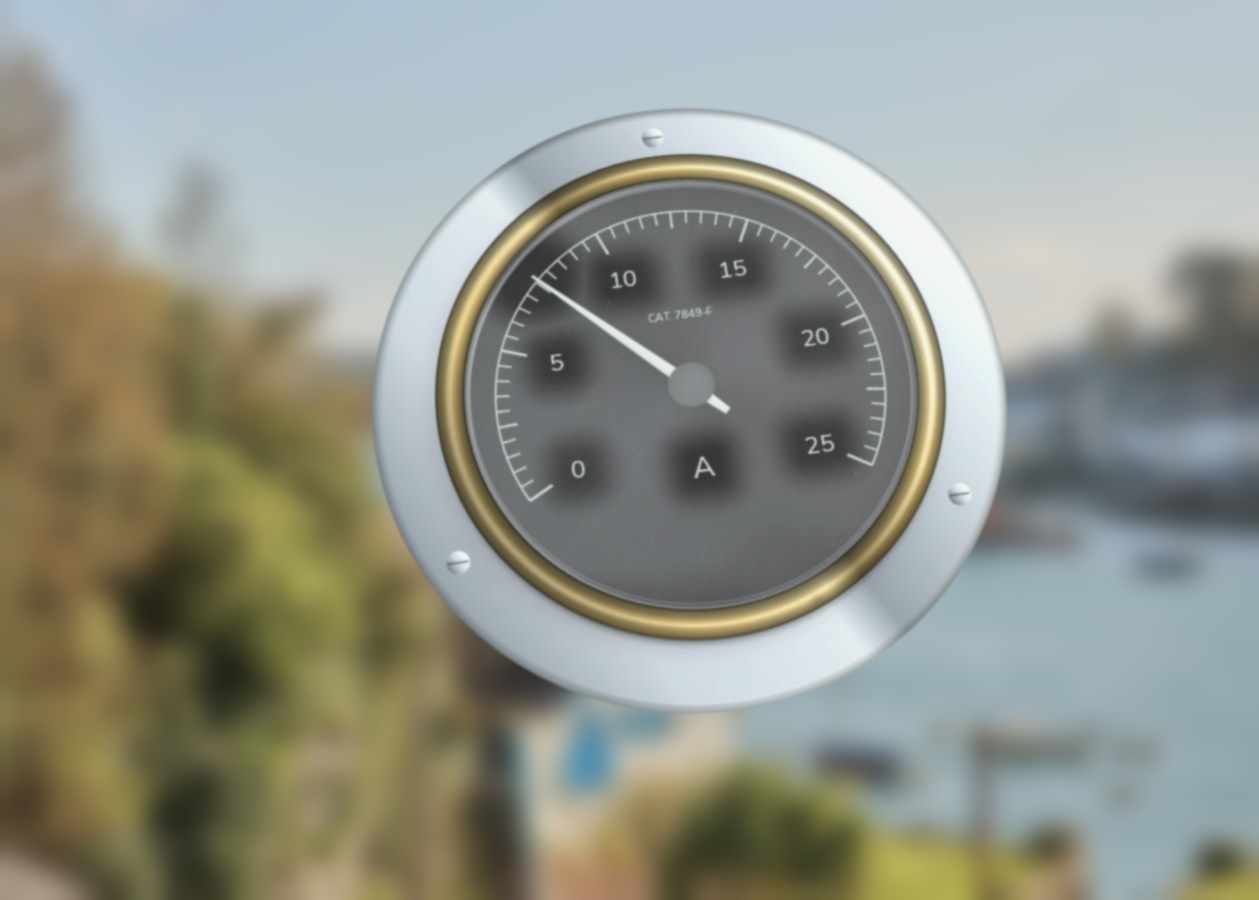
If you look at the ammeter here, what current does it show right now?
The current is 7.5 A
